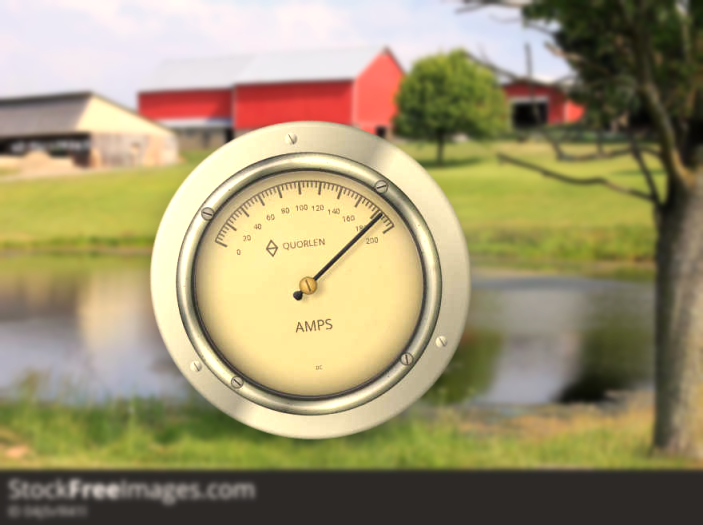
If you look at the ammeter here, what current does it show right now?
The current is 184 A
